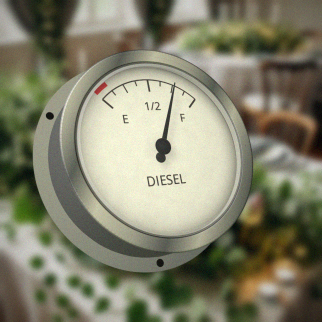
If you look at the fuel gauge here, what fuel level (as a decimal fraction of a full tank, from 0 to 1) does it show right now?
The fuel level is 0.75
